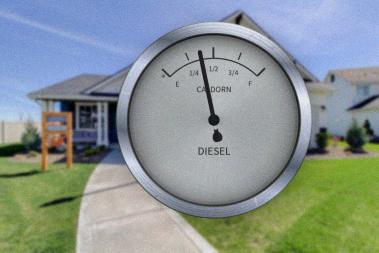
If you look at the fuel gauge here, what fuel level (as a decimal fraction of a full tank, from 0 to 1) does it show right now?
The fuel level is 0.375
